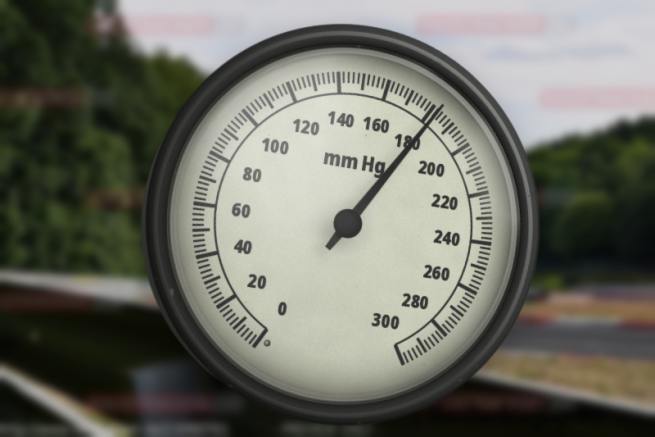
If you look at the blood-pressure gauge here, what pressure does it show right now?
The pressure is 182 mmHg
